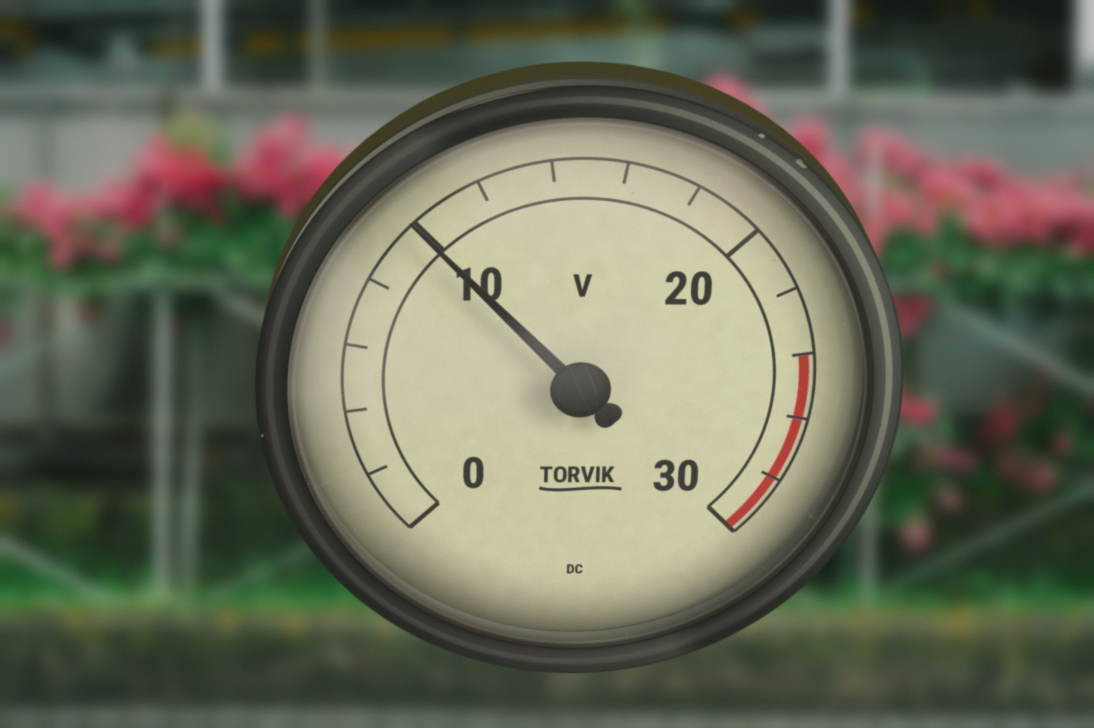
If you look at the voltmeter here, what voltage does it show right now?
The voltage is 10 V
